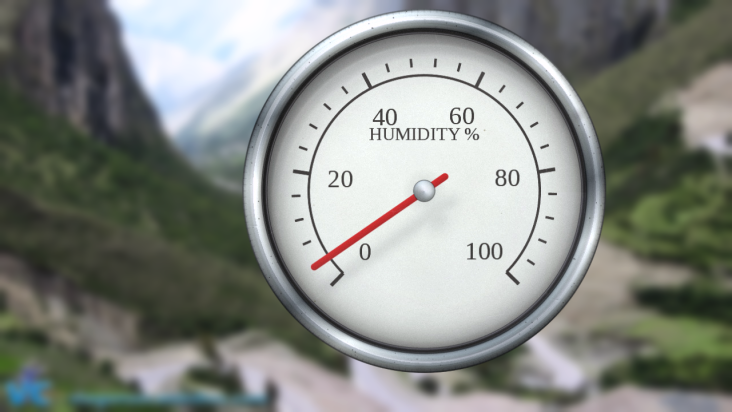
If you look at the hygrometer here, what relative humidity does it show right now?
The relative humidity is 4 %
